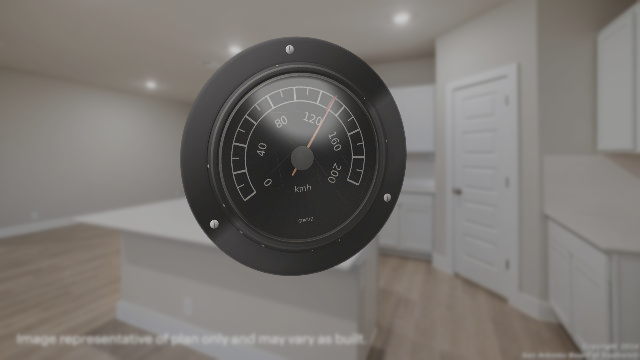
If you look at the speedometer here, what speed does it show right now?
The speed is 130 km/h
